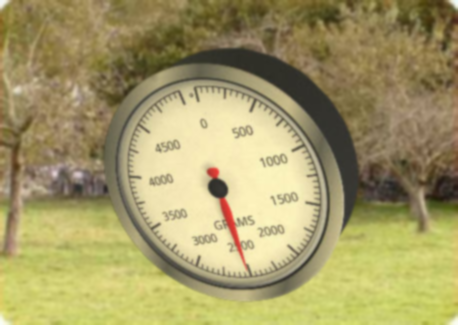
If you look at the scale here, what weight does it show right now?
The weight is 2500 g
